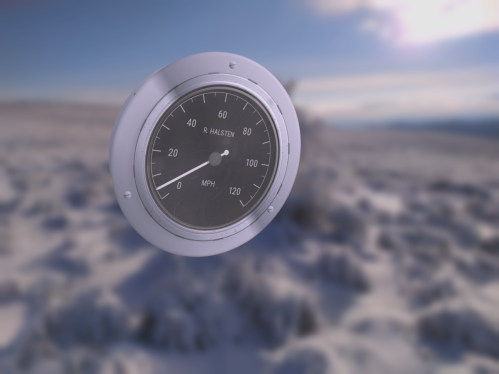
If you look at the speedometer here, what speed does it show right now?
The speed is 5 mph
